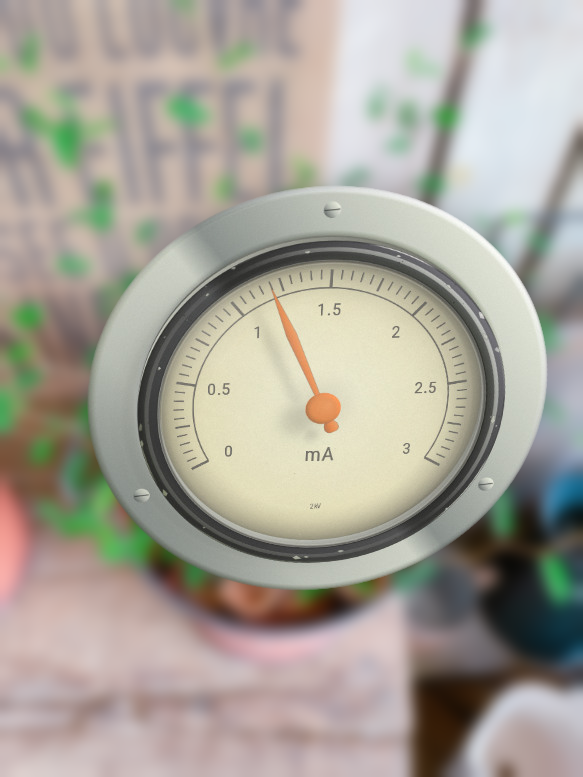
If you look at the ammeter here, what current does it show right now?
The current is 1.2 mA
